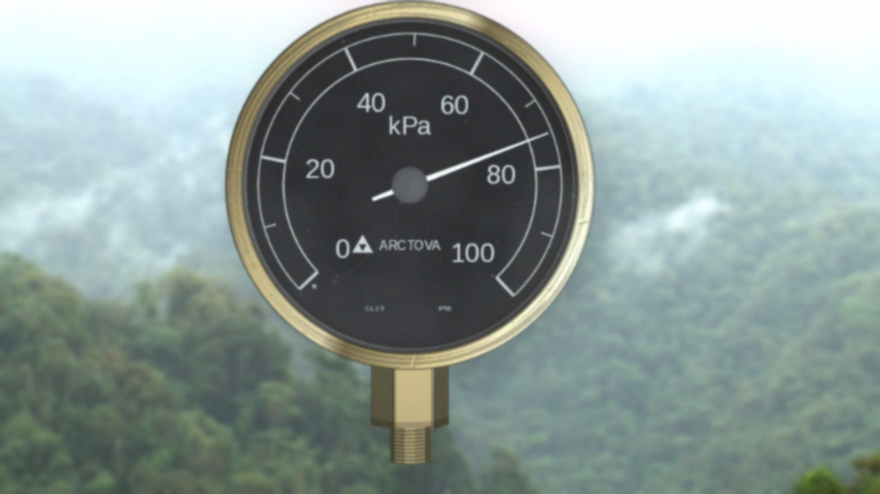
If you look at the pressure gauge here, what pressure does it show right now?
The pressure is 75 kPa
